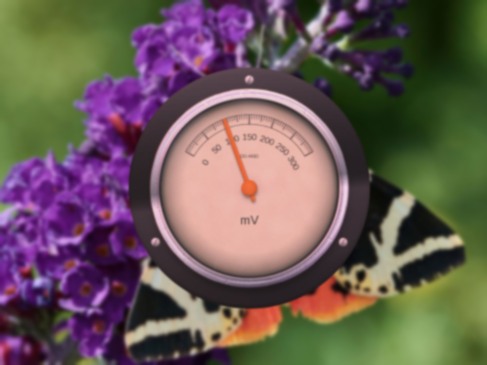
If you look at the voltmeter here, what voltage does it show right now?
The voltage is 100 mV
